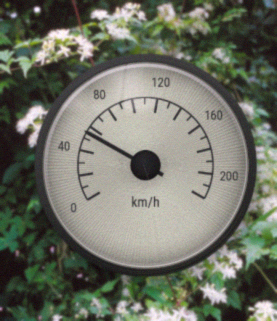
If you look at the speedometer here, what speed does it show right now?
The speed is 55 km/h
